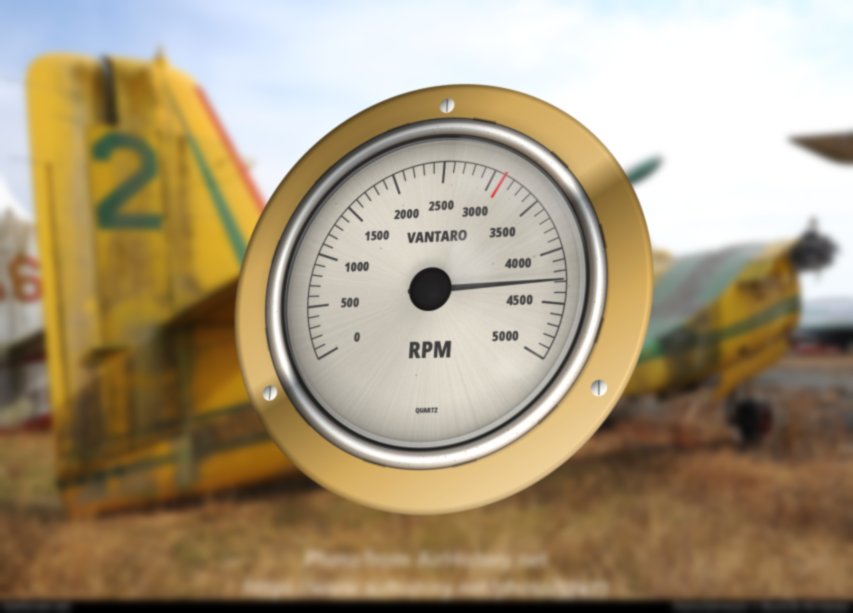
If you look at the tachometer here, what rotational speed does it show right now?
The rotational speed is 4300 rpm
